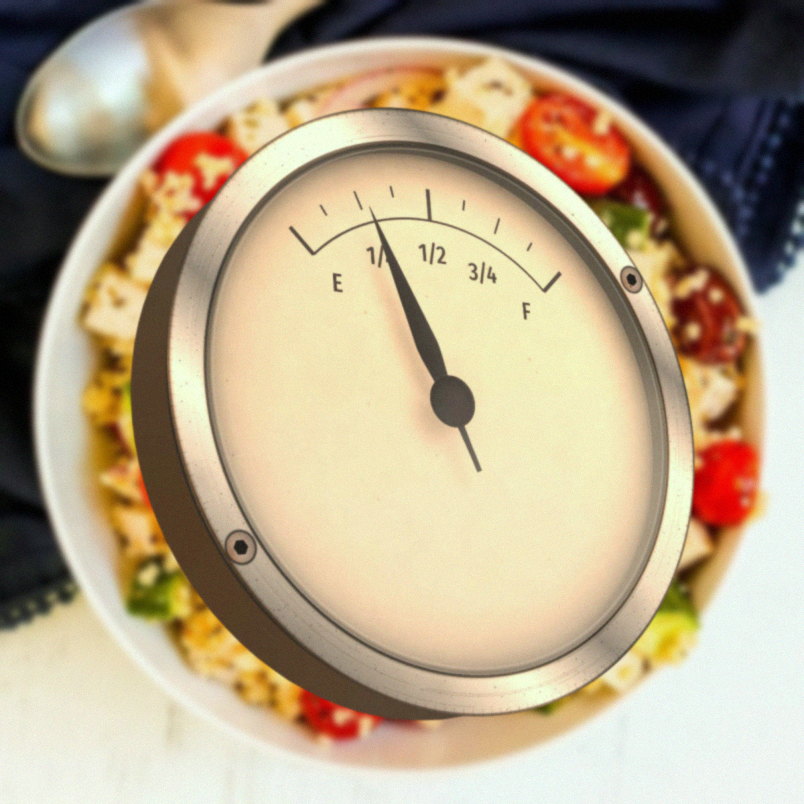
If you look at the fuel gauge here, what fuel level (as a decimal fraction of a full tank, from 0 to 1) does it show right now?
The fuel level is 0.25
